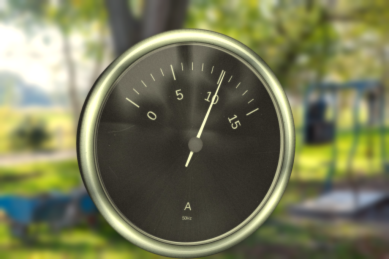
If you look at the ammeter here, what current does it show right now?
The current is 10 A
